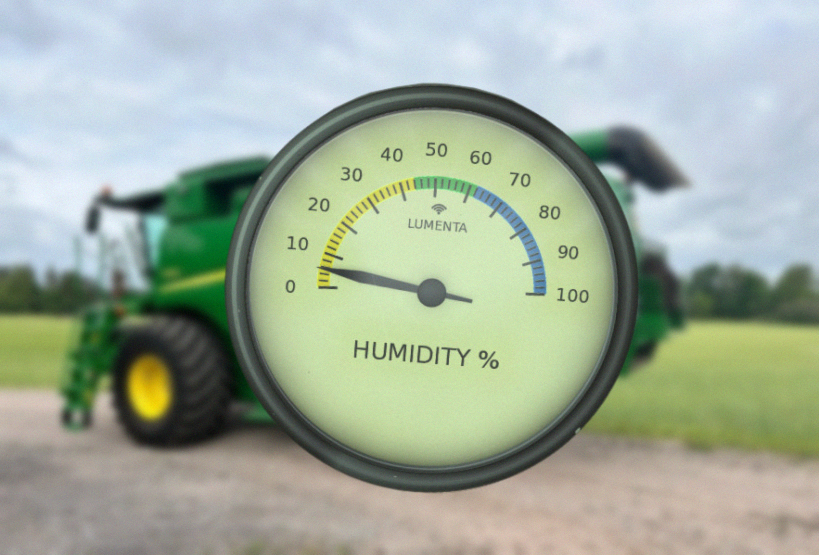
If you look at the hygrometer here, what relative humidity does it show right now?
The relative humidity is 6 %
